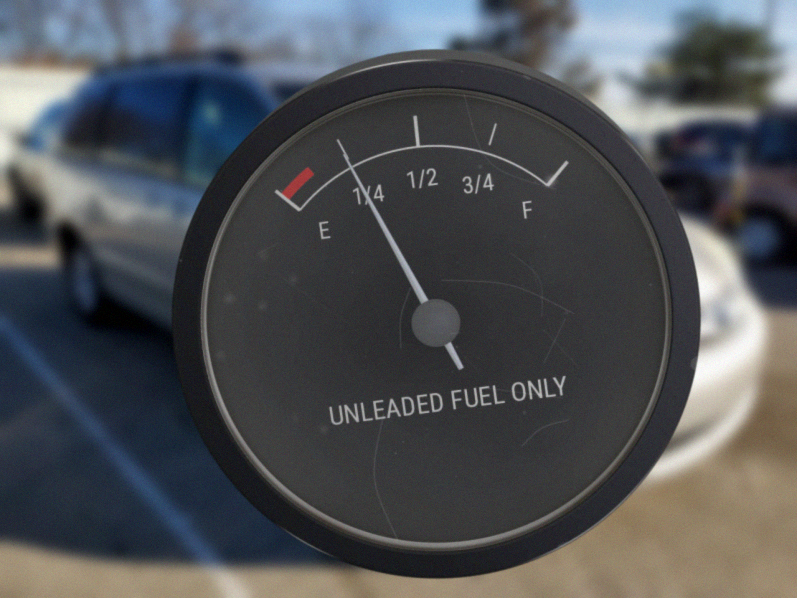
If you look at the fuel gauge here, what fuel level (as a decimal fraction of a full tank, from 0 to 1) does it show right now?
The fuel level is 0.25
